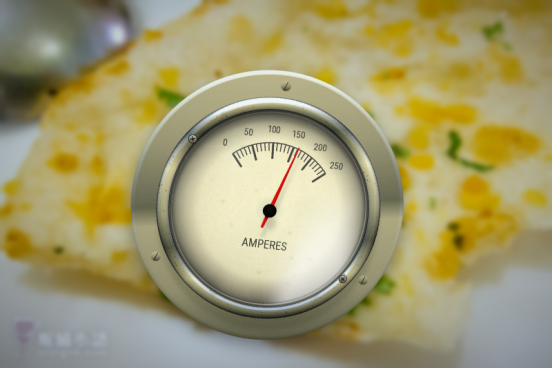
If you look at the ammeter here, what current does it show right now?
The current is 160 A
